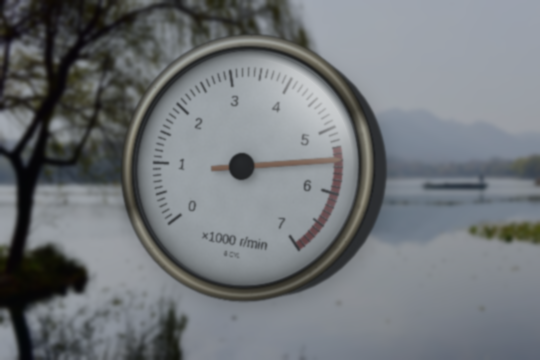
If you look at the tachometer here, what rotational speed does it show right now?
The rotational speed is 5500 rpm
